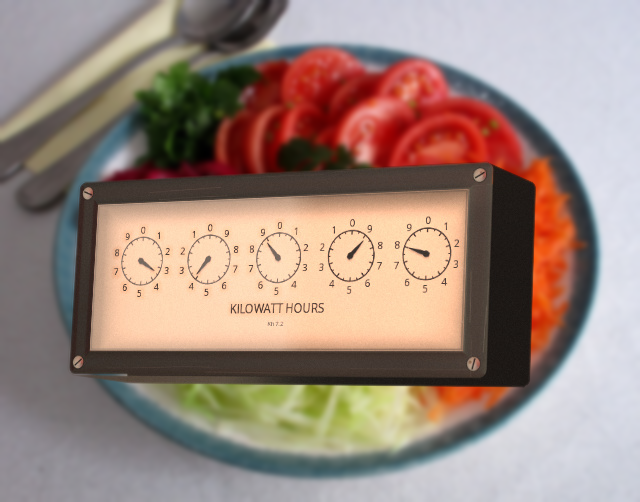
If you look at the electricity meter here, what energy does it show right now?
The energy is 33888 kWh
